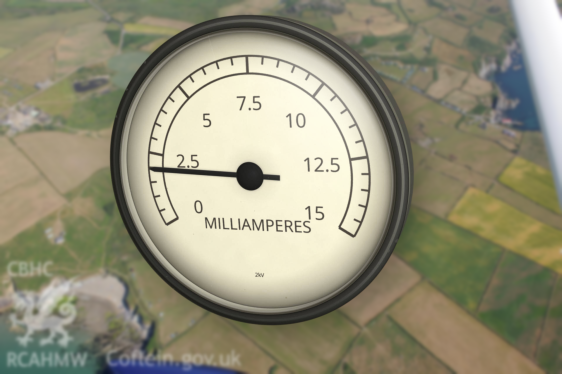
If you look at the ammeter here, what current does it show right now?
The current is 2 mA
